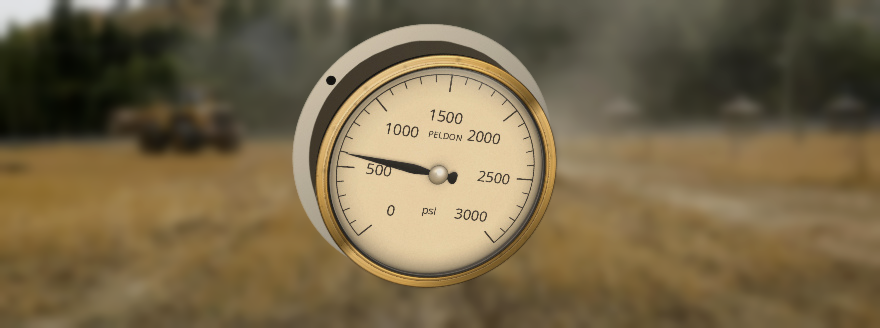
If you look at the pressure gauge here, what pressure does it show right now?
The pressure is 600 psi
